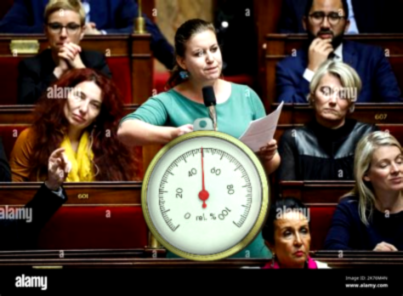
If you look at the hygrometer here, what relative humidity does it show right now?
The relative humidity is 50 %
